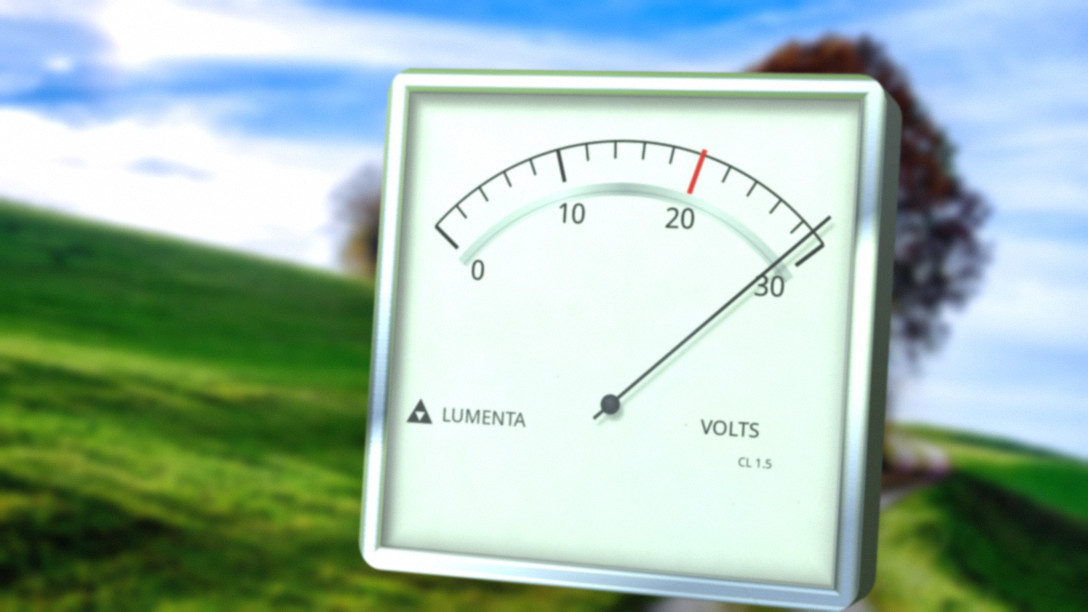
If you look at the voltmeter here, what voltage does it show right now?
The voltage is 29 V
